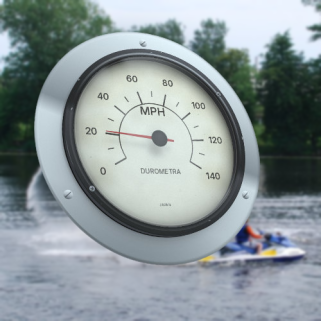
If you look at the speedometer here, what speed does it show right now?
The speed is 20 mph
